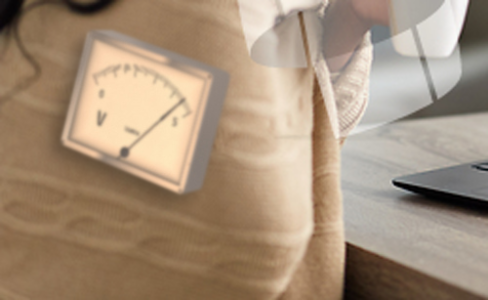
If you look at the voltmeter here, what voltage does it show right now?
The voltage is 4.5 V
